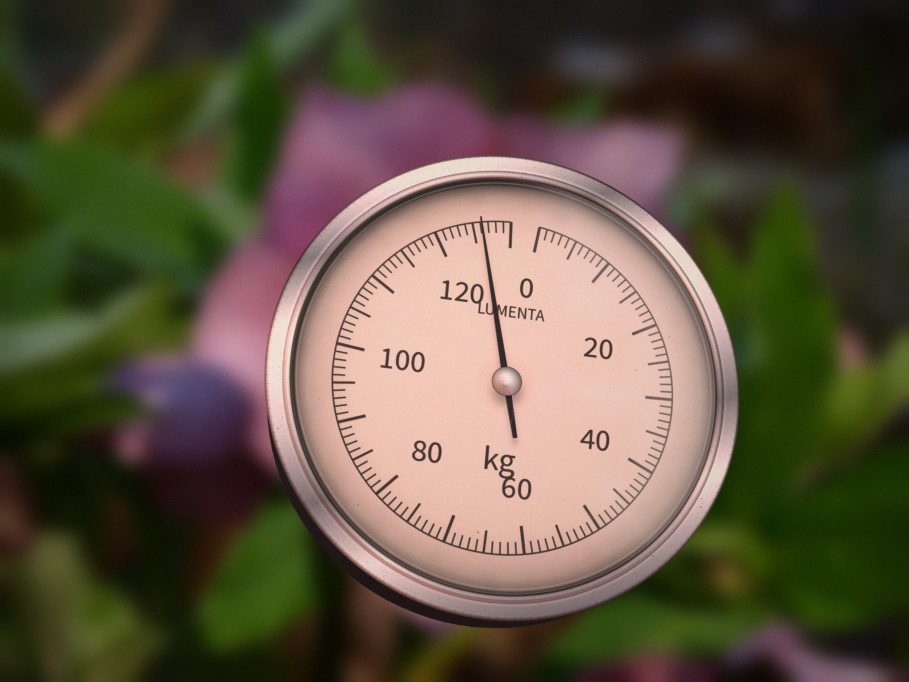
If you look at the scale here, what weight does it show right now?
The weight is 126 kg
